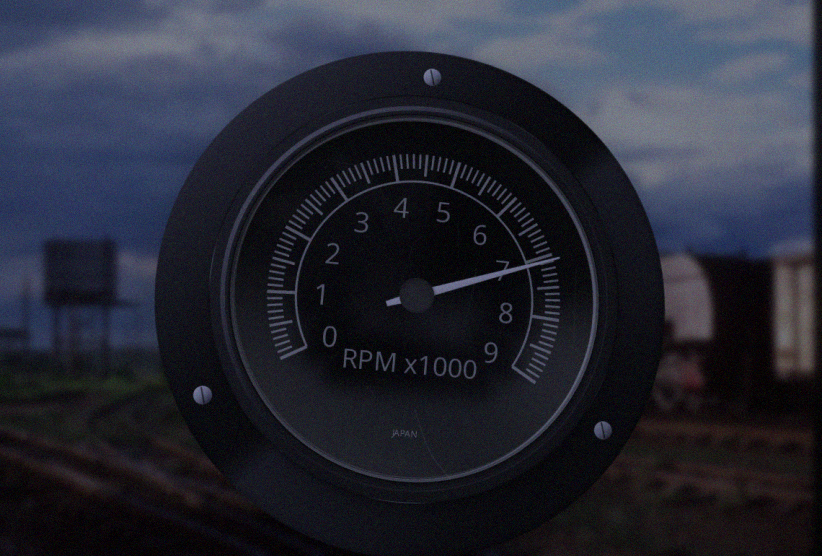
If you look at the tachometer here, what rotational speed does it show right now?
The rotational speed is 7100 rpm
